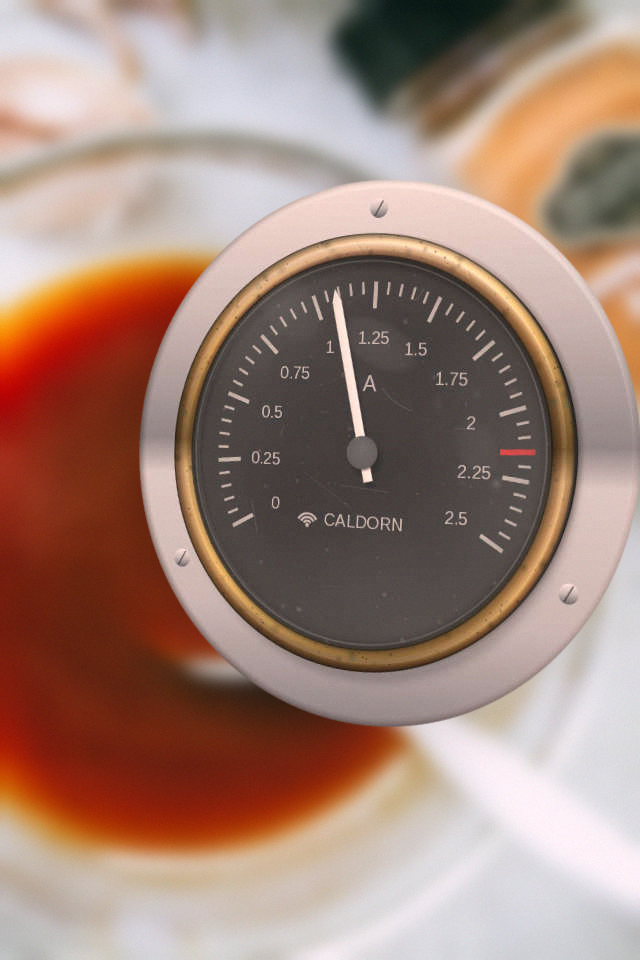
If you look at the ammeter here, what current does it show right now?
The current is 1.1 A
